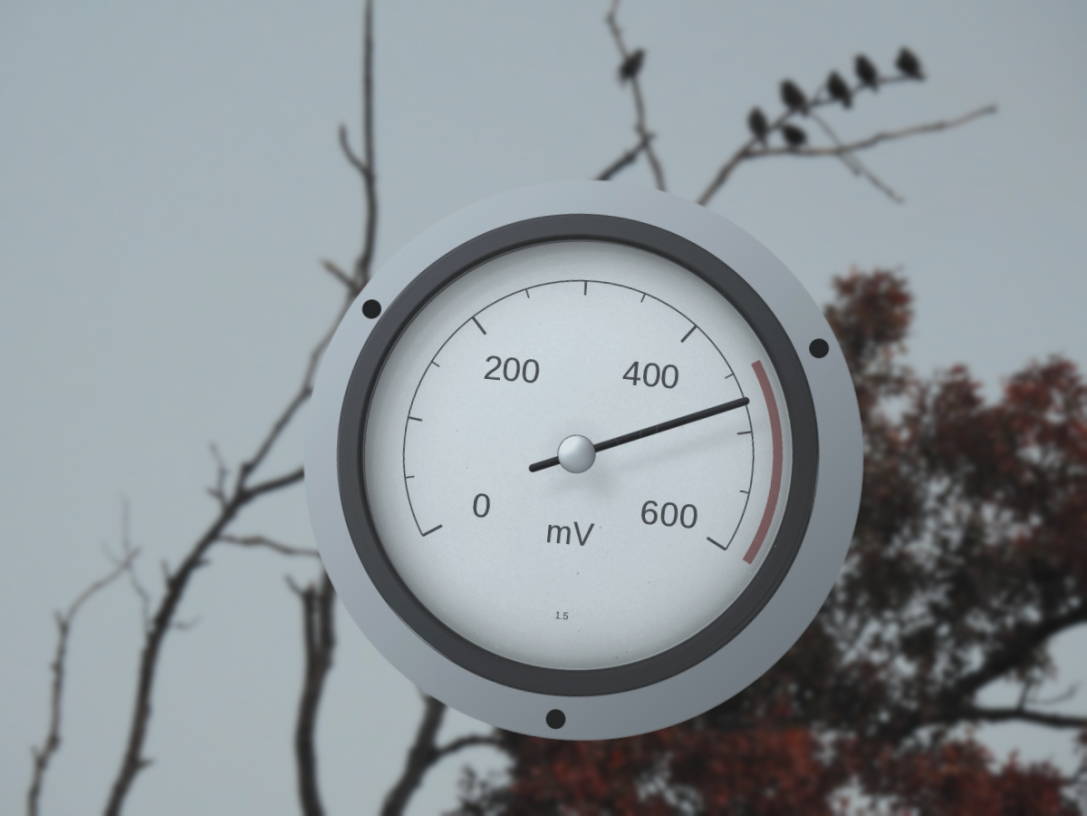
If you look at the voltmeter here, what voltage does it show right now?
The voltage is 475 mV
